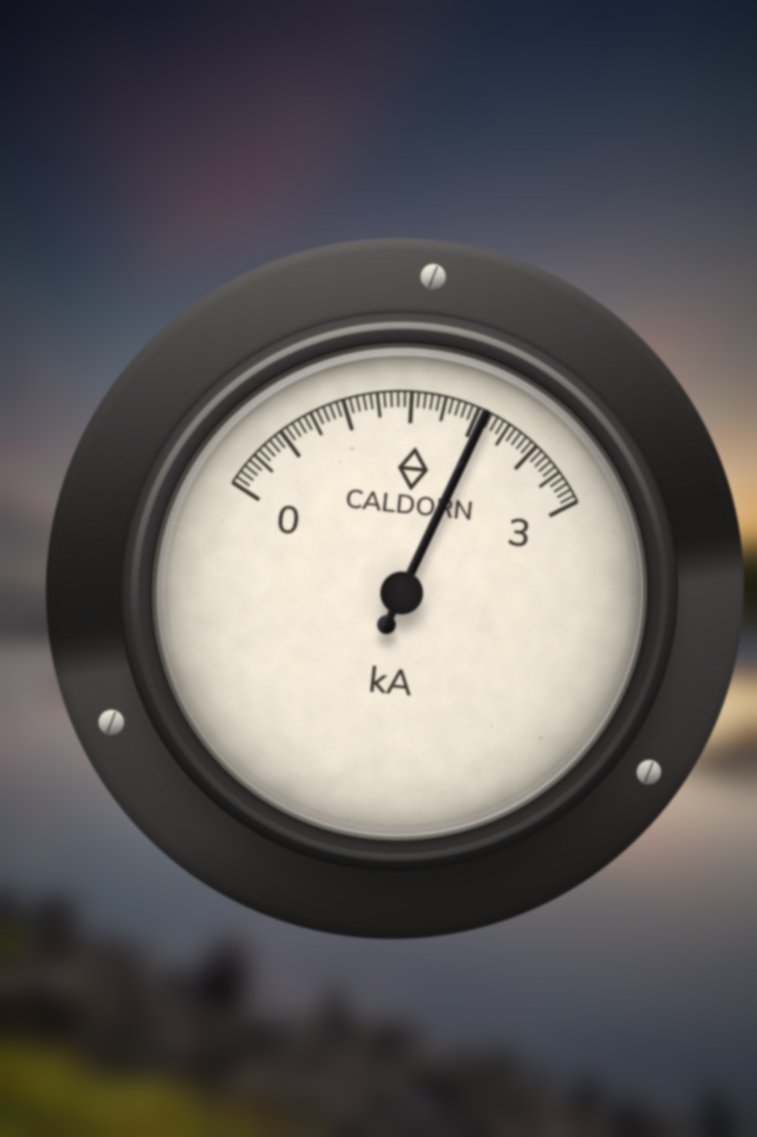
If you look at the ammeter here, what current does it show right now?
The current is 2.05 kA
